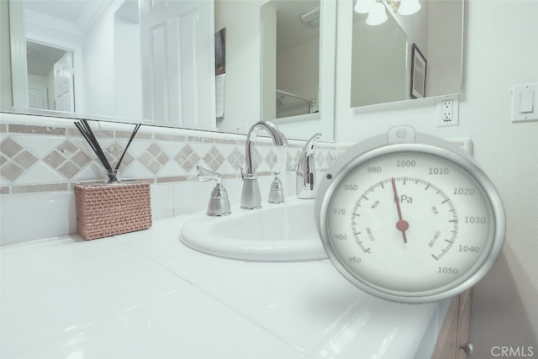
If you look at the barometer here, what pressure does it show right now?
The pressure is 995 hPa
